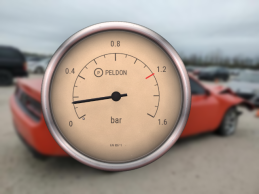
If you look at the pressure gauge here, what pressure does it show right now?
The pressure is 0.15 bar
